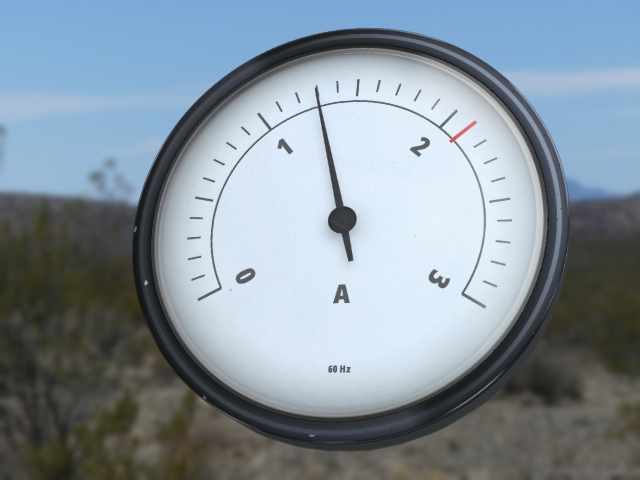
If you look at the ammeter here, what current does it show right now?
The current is 1.3 A
